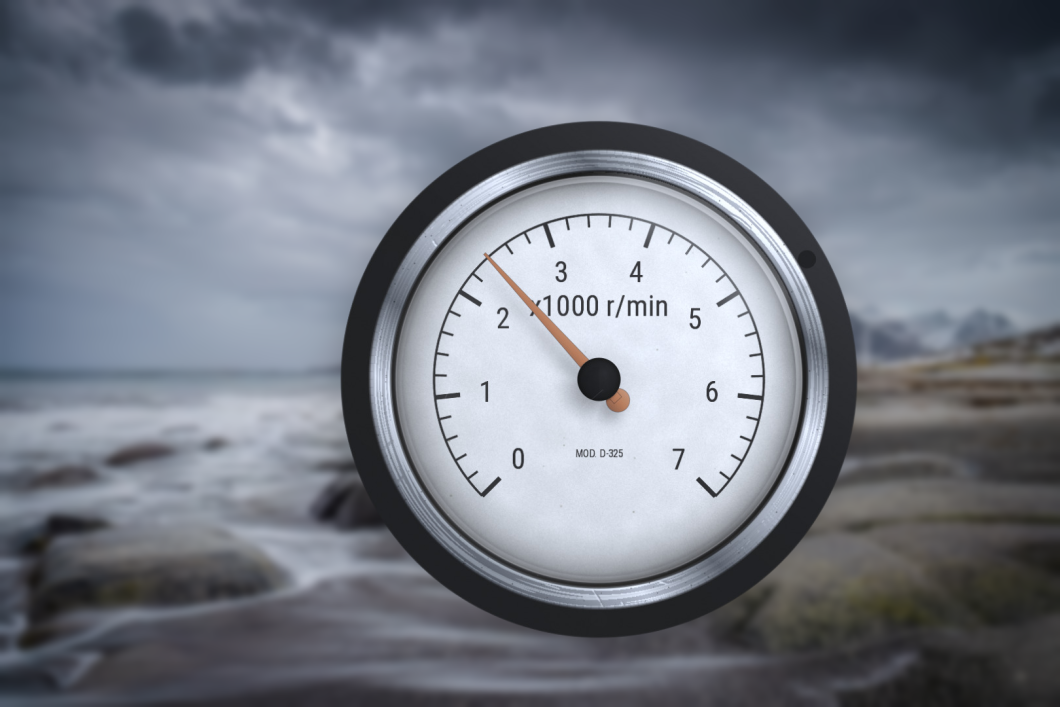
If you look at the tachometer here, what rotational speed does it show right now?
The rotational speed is 2400 rpm
